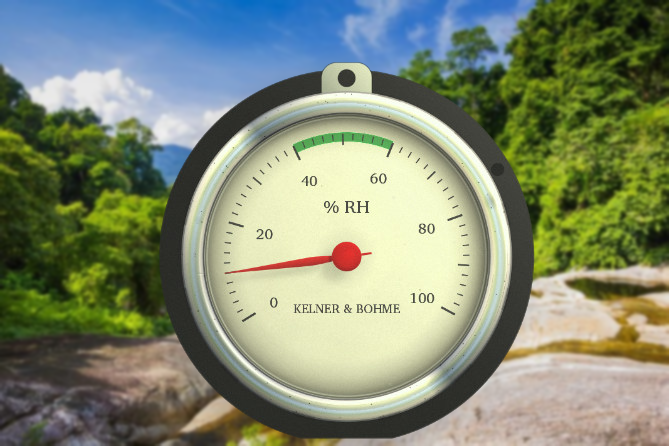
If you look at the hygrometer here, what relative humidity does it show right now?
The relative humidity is 10 %
